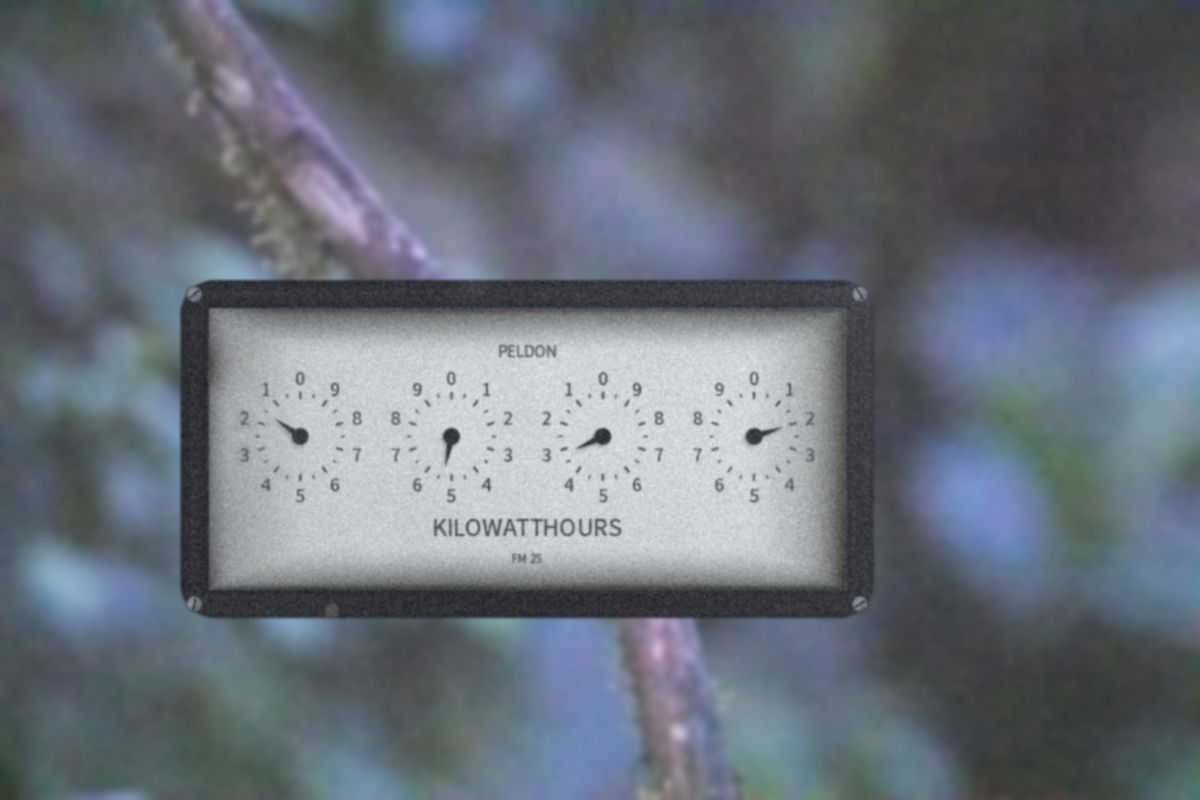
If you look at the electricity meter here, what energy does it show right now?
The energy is 1532 kWh
